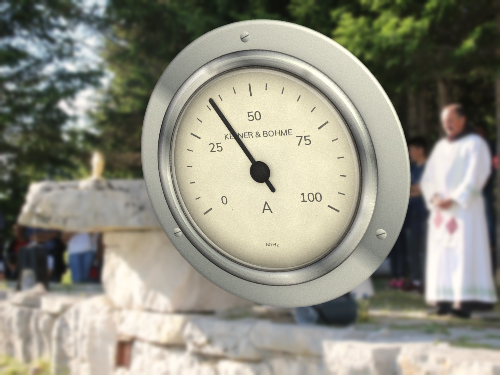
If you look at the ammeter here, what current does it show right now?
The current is 37.5 A
